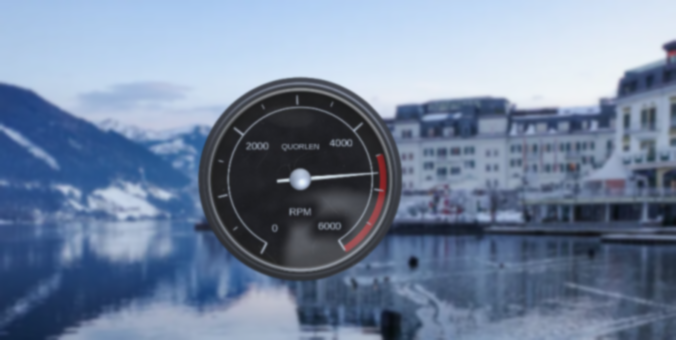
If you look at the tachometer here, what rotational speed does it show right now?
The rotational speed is 4750 rpm
